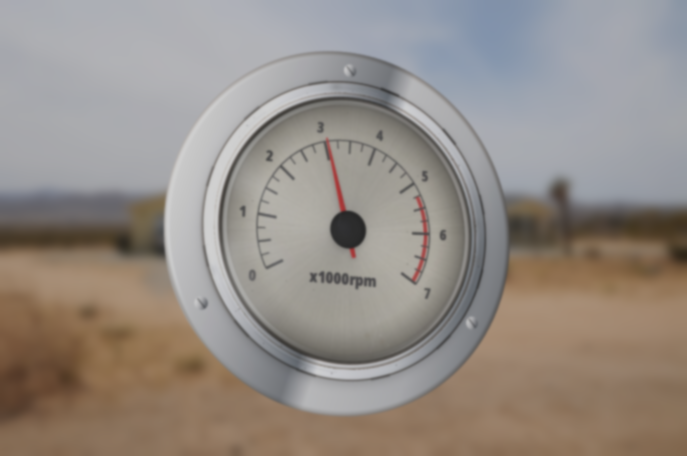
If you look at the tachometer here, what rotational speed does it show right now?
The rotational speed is 3000 rpm
